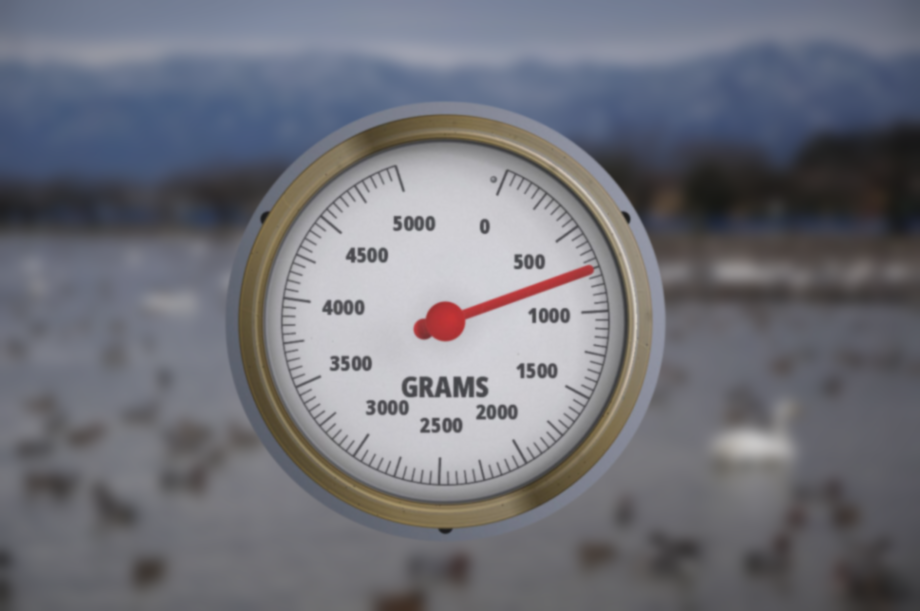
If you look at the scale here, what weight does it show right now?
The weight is 750 g
